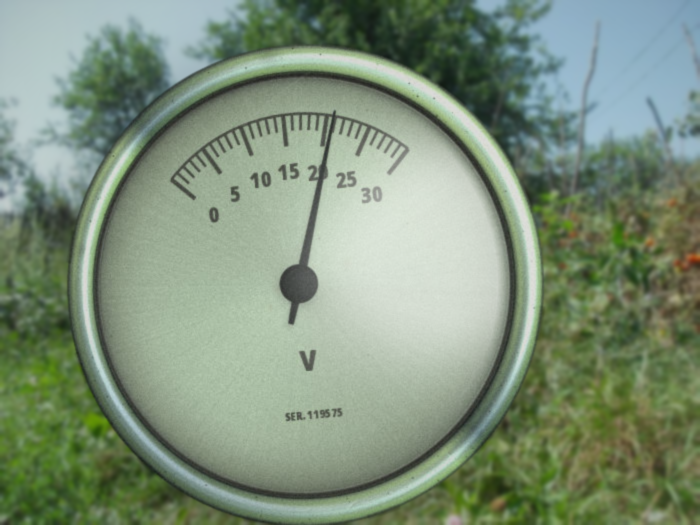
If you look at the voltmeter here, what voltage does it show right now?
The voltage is 21 V
